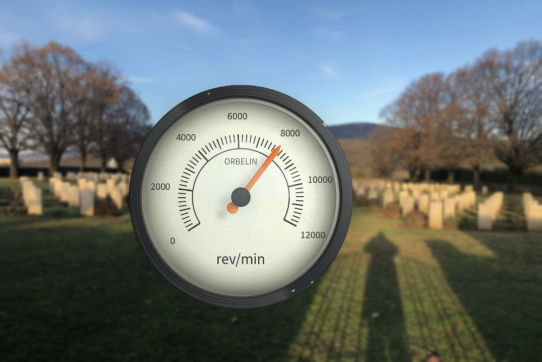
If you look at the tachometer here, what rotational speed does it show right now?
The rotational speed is 8000 rpm
